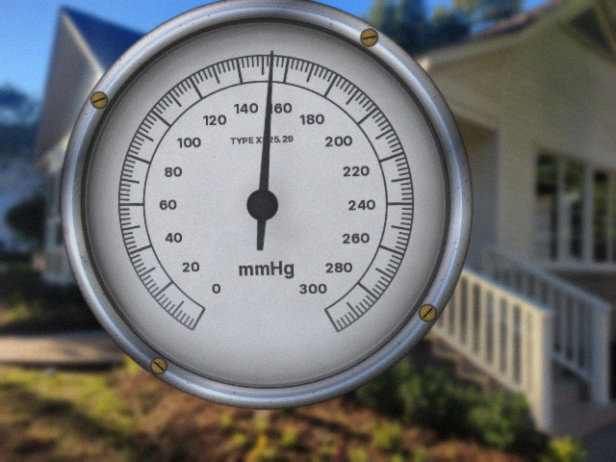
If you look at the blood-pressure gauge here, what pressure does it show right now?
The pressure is 154 mmHg
